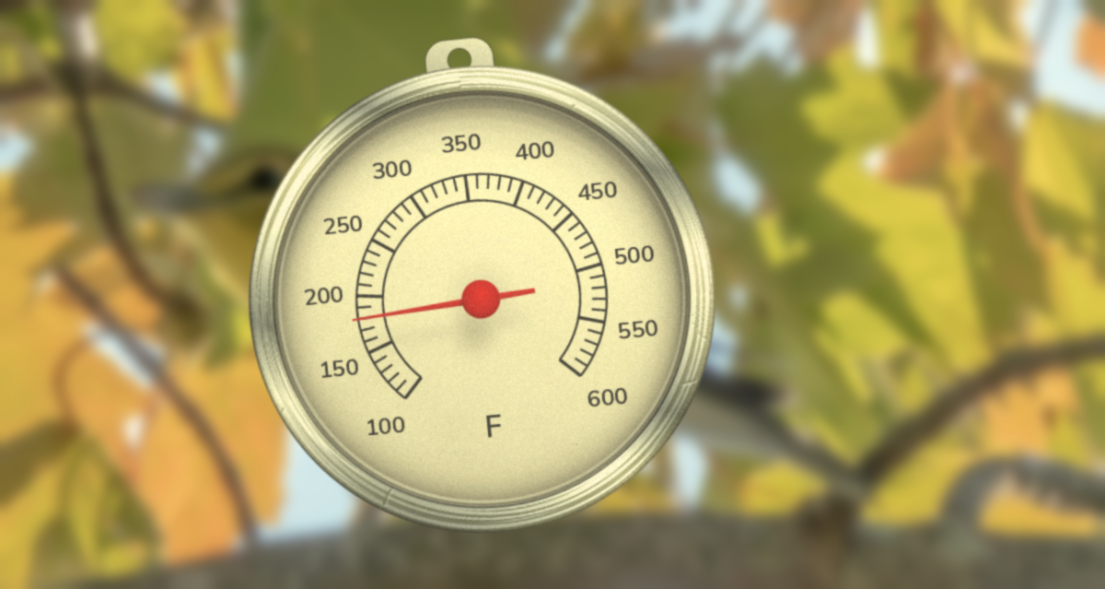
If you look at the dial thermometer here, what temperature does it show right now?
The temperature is 180 °F
